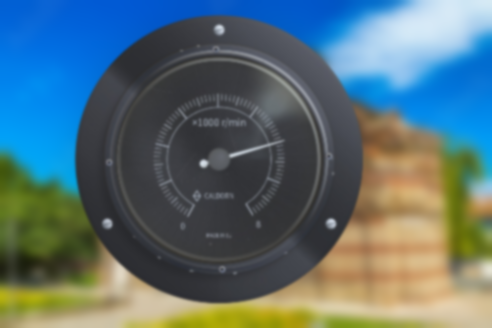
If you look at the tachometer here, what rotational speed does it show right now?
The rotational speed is 6000 rpm
